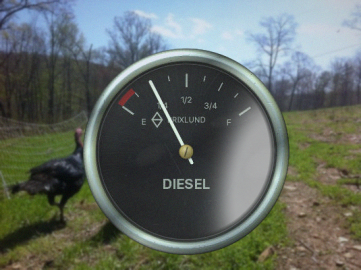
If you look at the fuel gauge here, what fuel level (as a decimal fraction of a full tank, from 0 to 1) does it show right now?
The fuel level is 0.25
